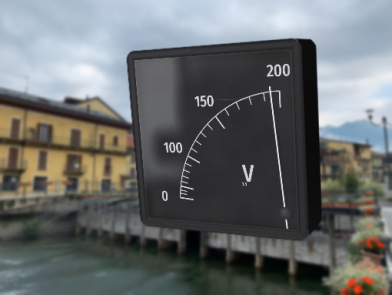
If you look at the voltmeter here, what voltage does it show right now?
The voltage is 195 V
